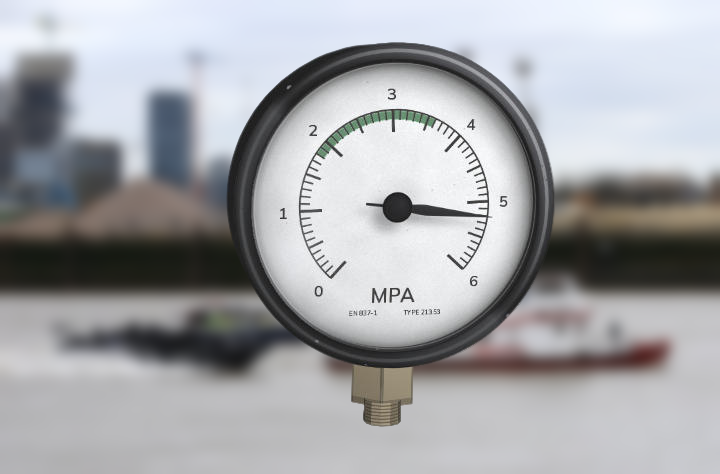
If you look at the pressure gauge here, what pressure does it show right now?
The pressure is 5.2 MPa
